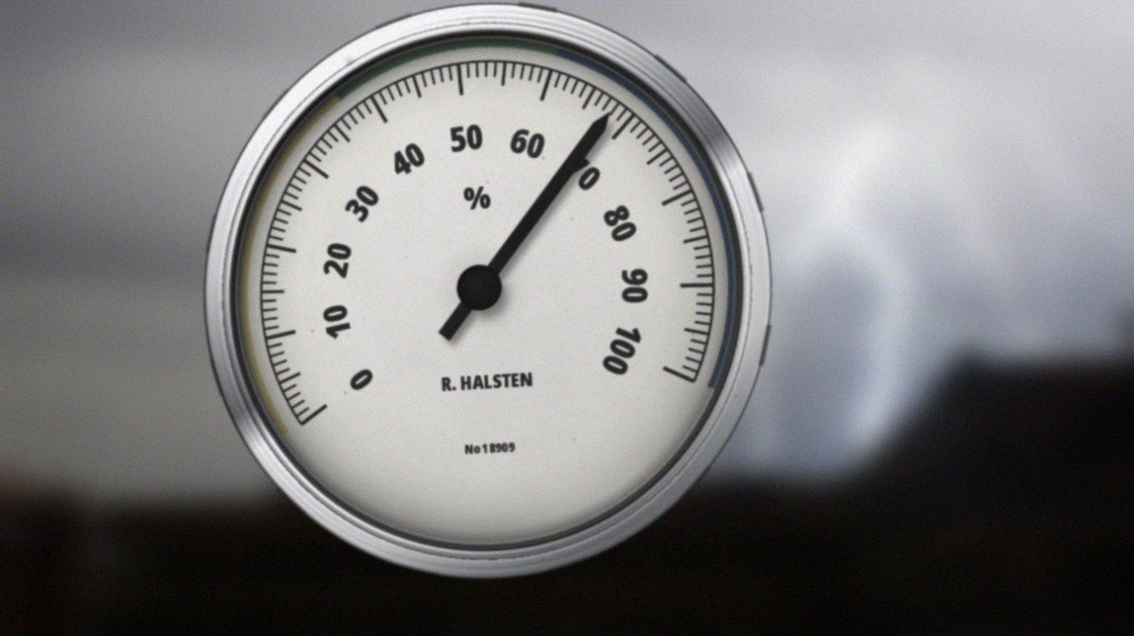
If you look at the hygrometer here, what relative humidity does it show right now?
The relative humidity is 68 %
